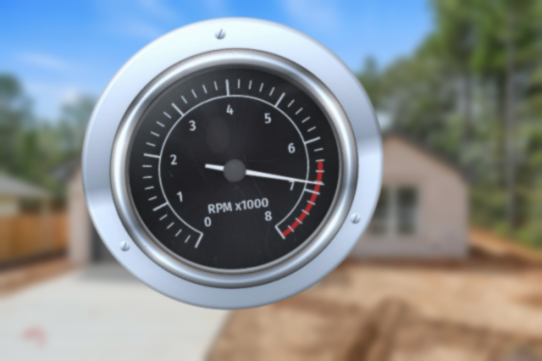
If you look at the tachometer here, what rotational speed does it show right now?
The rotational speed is 6800 rpm
